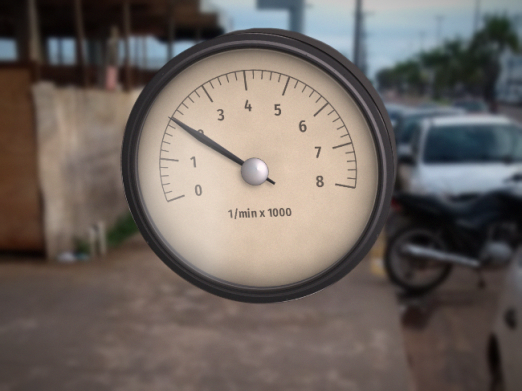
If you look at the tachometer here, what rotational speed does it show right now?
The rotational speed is 2000 rpm
